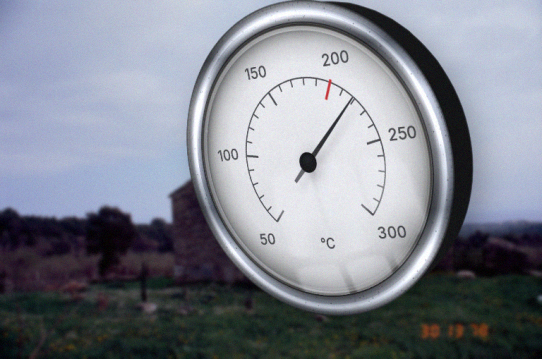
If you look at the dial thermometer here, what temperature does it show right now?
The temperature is 220 °C
